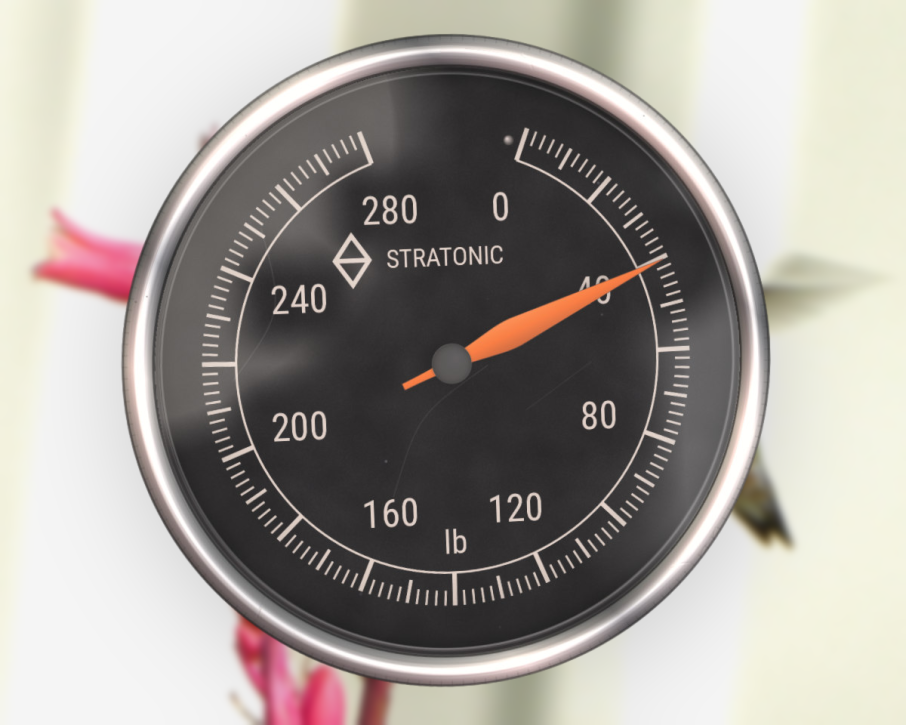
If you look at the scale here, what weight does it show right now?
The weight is 40 lb
